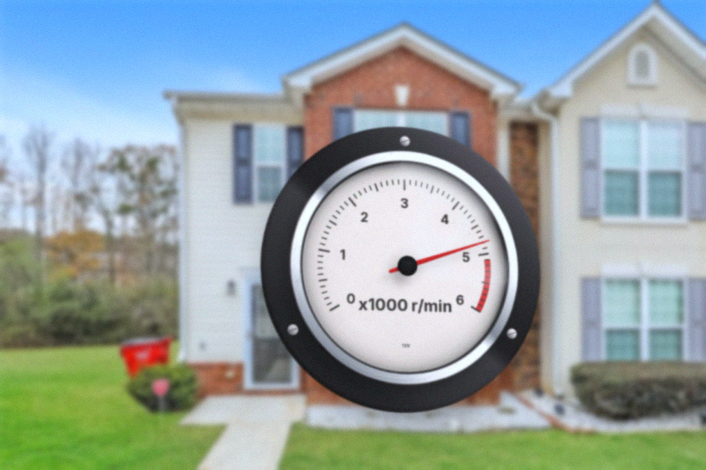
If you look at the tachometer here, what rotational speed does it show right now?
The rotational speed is 4800 rpm
